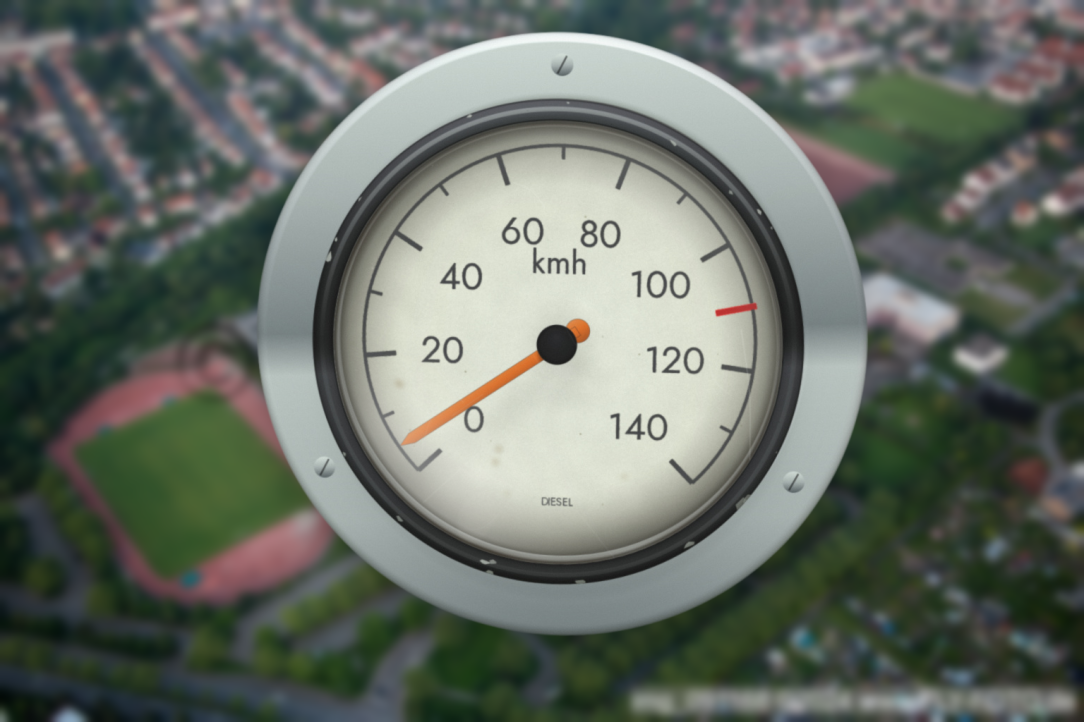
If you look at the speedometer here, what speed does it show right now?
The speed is 5 km/h
